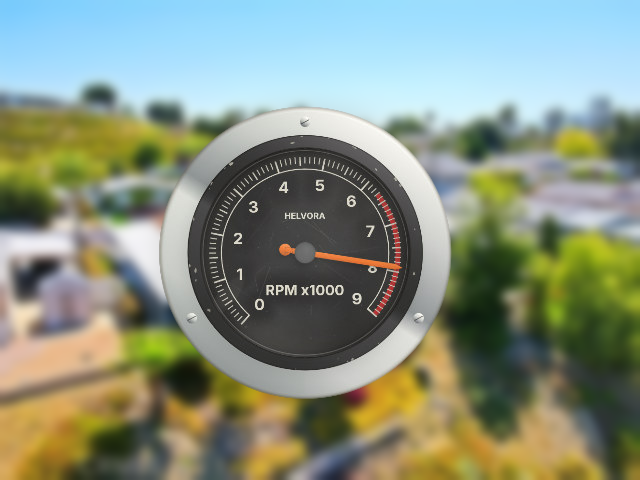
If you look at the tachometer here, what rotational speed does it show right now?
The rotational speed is 7900 rpm
